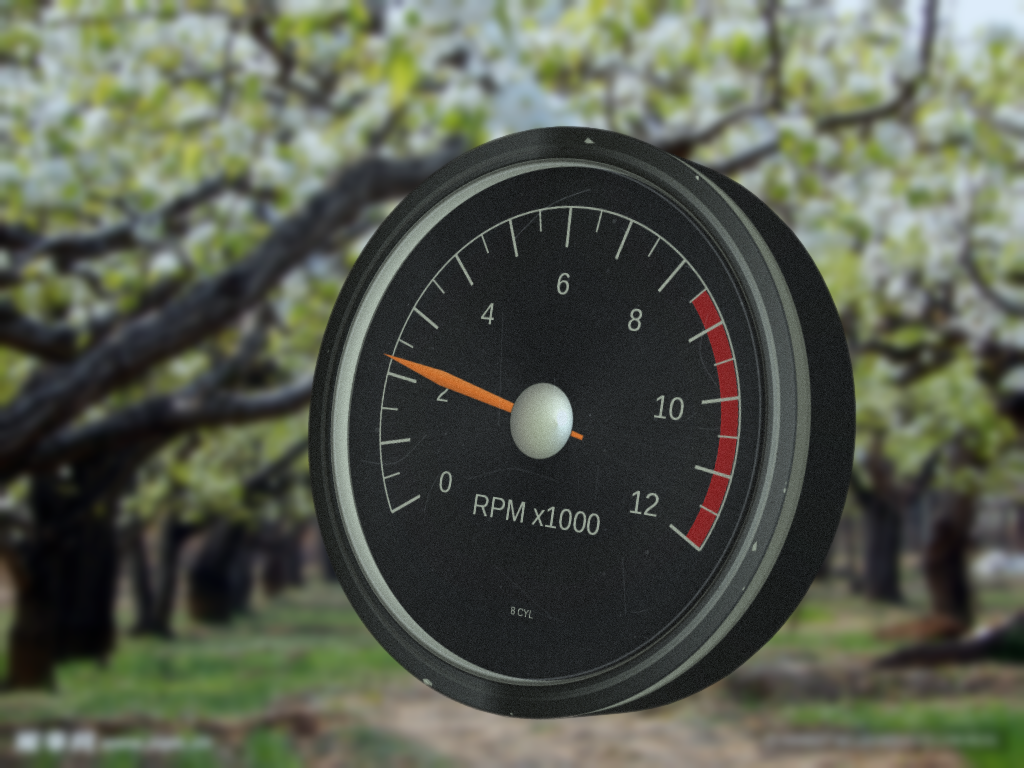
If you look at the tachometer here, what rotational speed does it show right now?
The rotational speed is 2250 rpm
